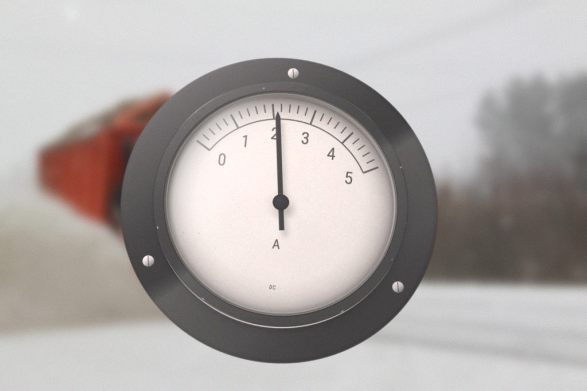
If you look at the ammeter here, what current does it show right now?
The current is 2.1 A
